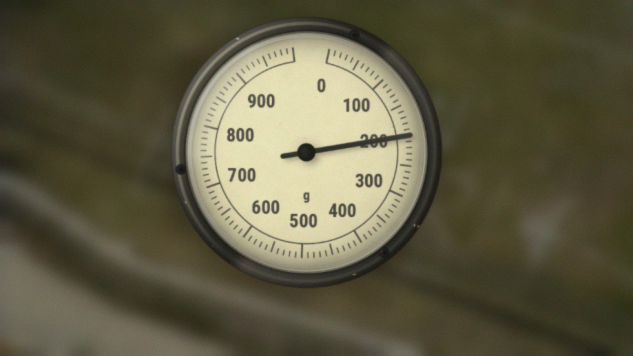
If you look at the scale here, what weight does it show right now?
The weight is 200 g
